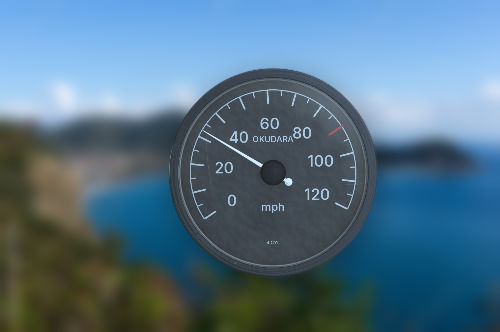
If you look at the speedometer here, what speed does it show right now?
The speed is 32.5 mph
